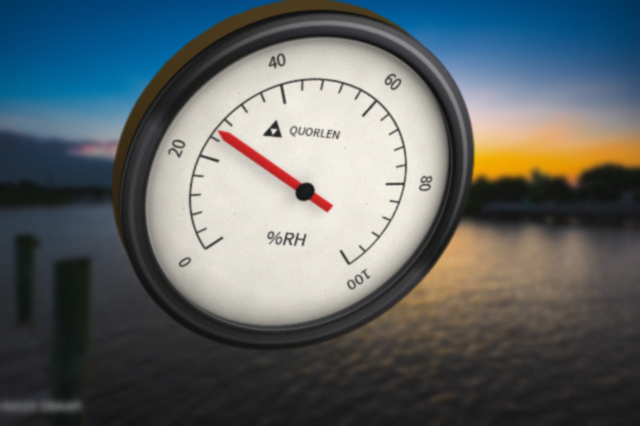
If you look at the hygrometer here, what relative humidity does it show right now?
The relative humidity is 26 %
